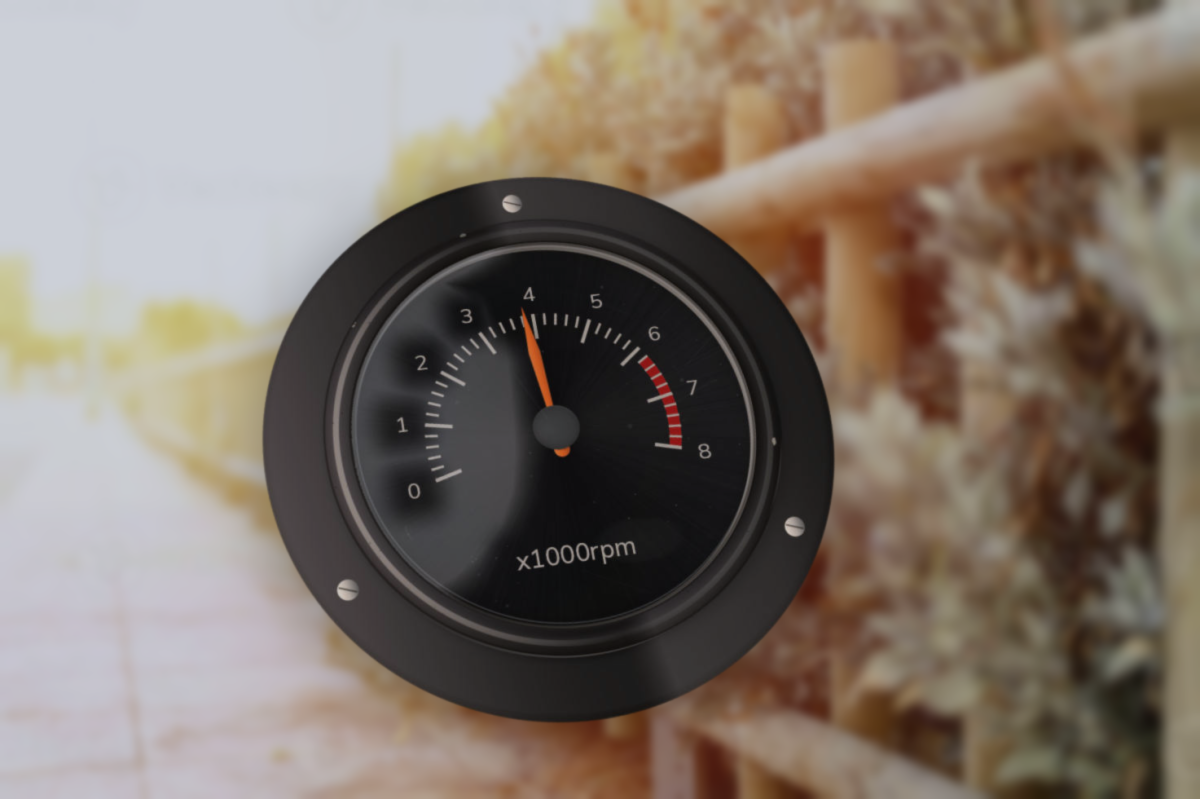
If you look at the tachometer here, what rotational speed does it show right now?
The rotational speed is 3800 rpm
